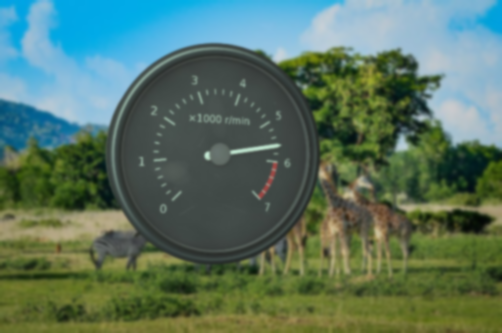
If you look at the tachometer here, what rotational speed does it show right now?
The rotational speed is 5600 rpm
